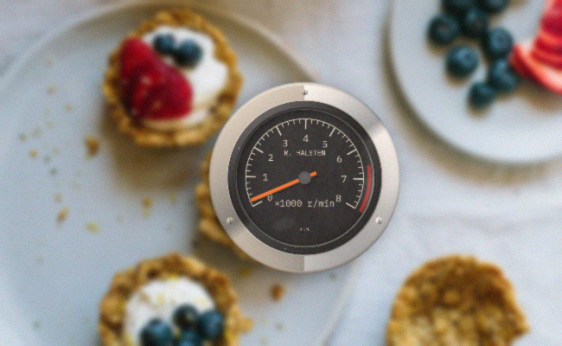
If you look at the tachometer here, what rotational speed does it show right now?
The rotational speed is 200 rpm
